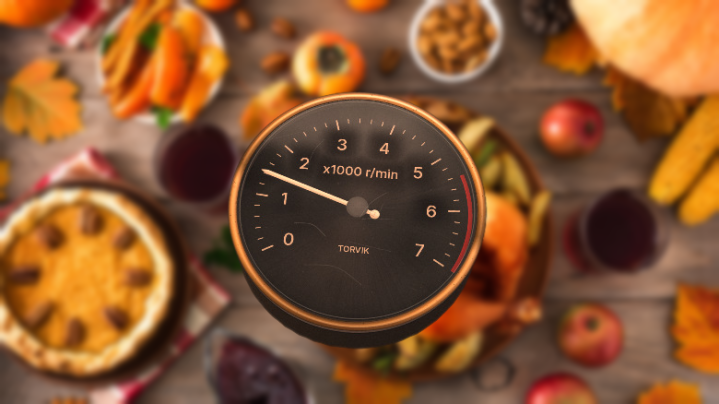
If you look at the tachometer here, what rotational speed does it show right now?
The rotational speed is 1400 rpm
